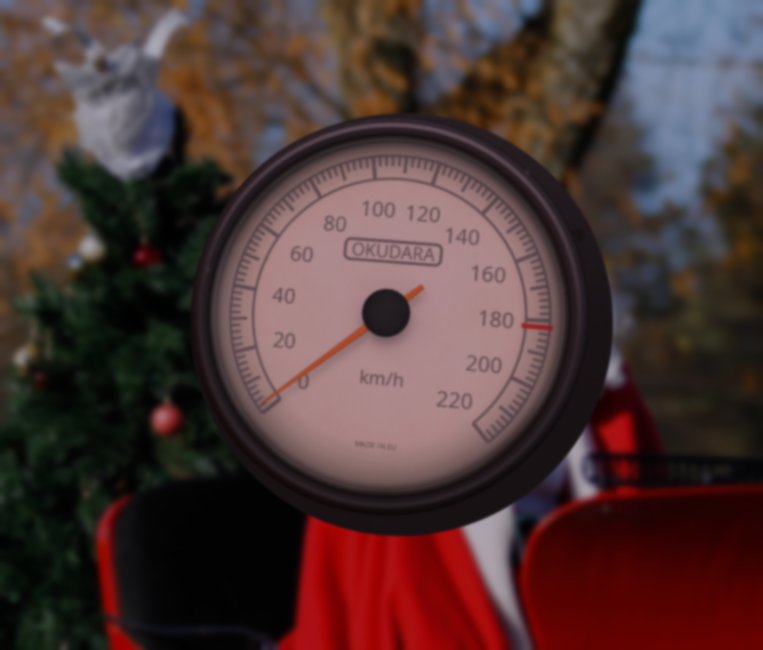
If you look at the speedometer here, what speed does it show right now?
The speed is 2 km/h
